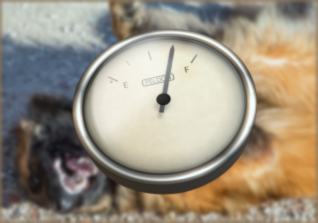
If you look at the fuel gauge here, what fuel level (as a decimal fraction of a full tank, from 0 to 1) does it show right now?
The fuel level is 0.75
